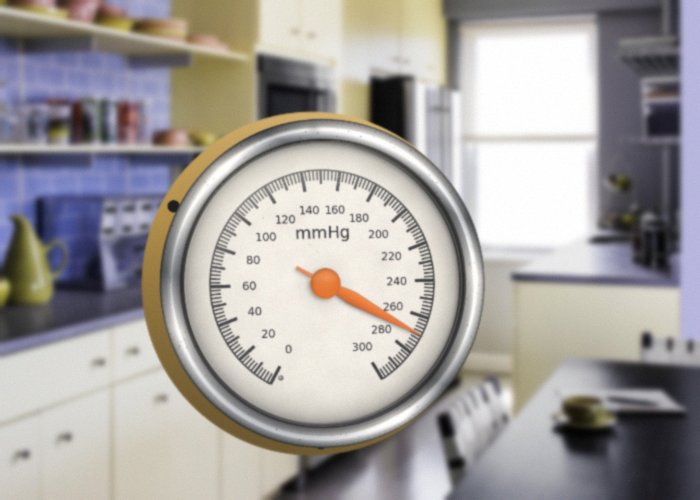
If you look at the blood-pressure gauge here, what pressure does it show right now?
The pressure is 270 mmHg
